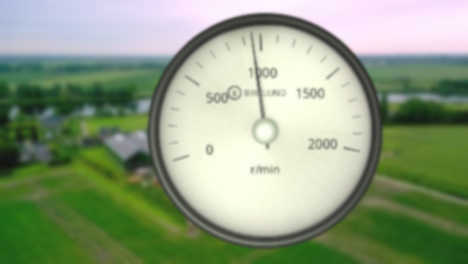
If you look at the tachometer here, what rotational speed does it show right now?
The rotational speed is 950 rpm
